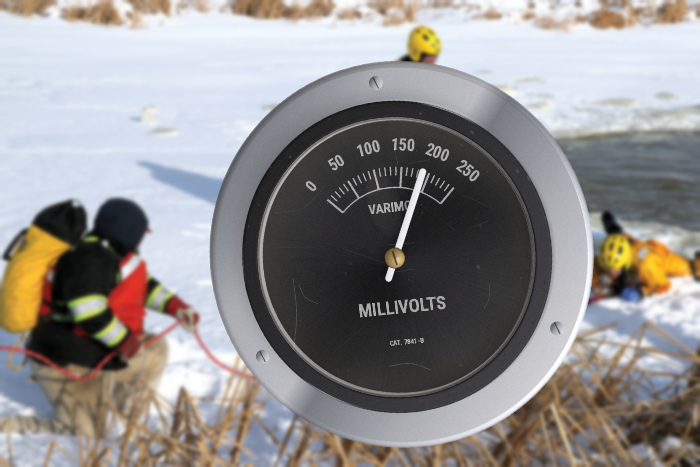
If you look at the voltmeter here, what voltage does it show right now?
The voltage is 190 mV
